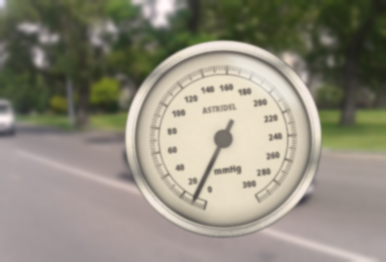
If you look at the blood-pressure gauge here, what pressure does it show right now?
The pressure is 10 mmHg
